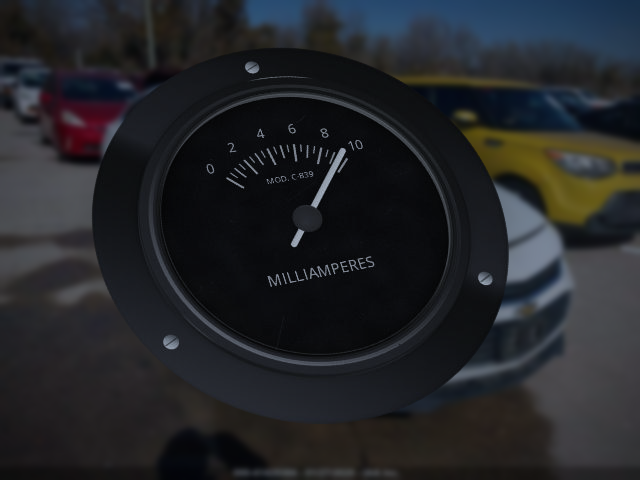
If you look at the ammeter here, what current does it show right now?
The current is 9.5 mA
